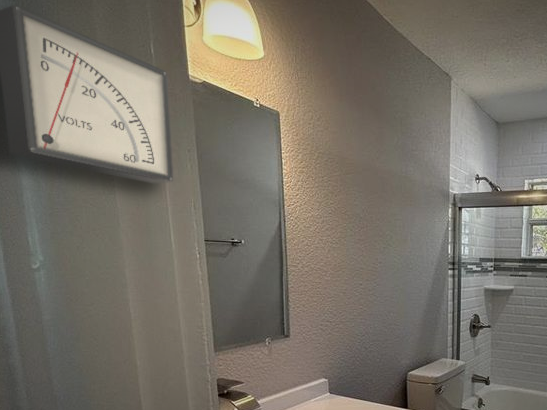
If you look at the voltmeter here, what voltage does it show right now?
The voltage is 10 V
